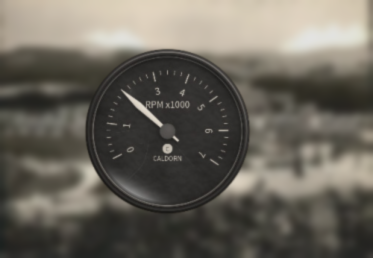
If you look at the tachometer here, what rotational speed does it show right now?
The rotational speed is 2000 rpm
